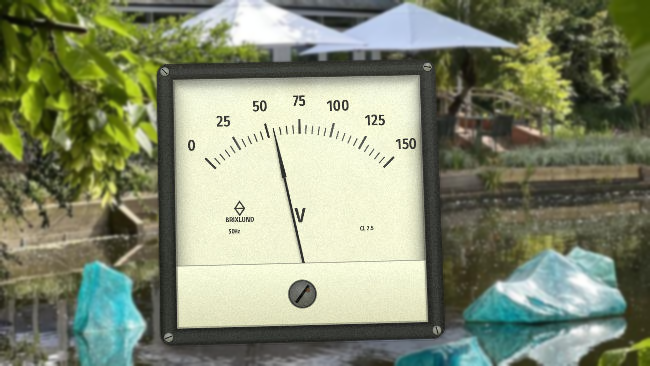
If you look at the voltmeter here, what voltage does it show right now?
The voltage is 55 V
